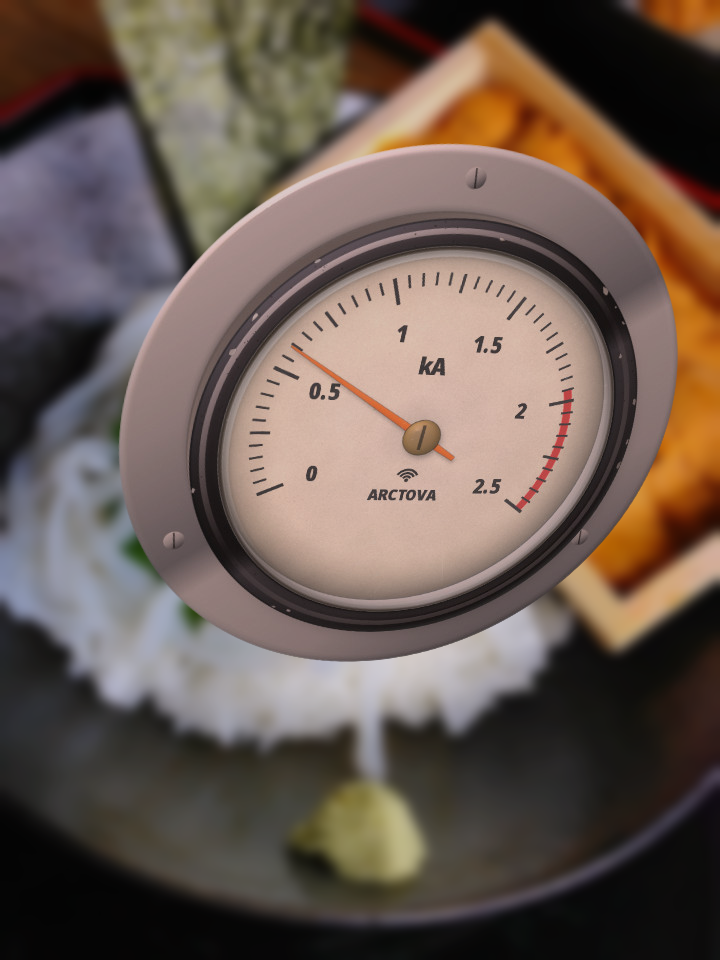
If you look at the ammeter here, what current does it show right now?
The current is 0.6 kA
